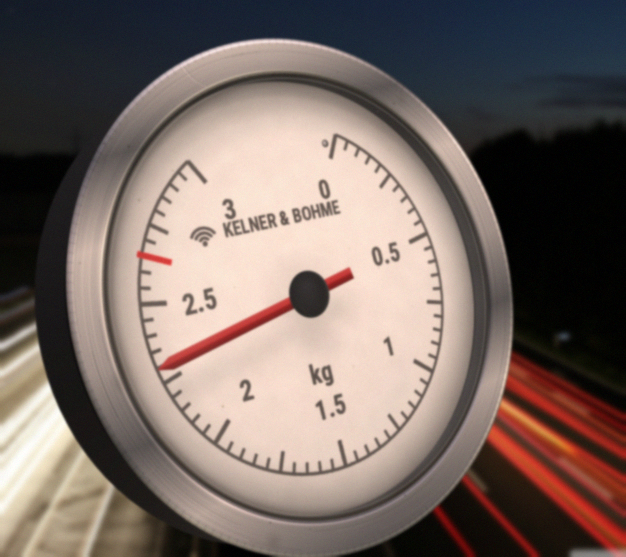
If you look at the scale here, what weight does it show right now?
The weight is 2.3 kg
